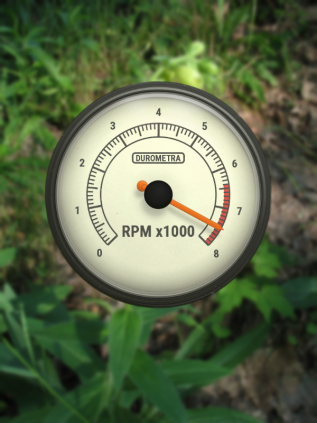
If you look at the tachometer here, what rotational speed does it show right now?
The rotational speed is 7500 rpm
